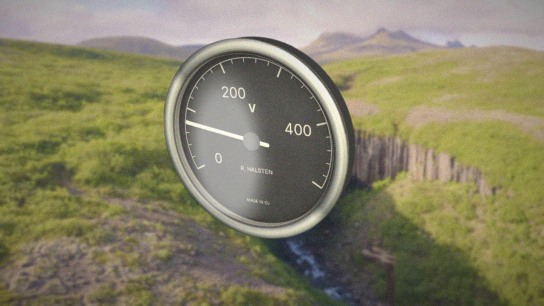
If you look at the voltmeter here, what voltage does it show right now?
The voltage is 80 V
